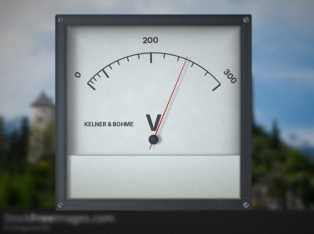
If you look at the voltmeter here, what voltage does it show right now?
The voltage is 250 V
